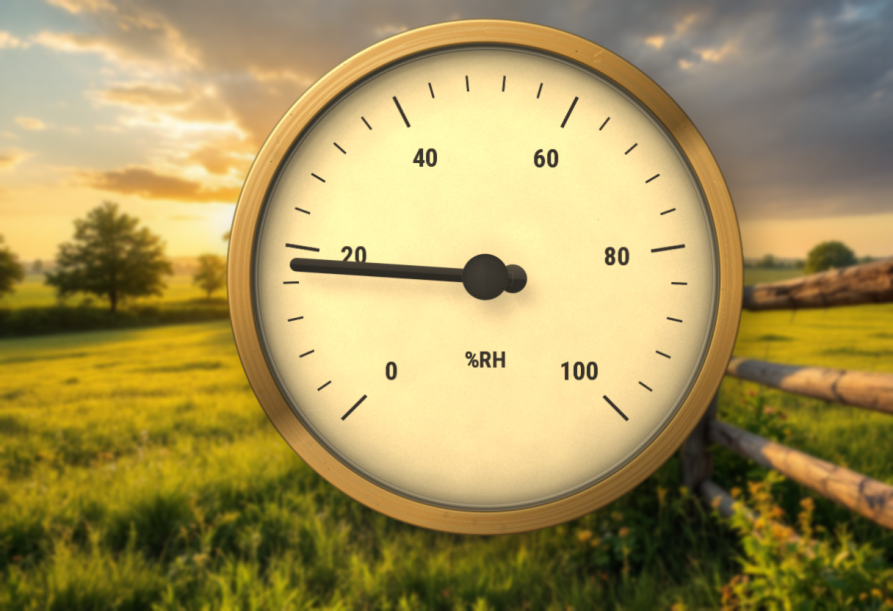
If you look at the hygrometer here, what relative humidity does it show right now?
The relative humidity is 18 %
